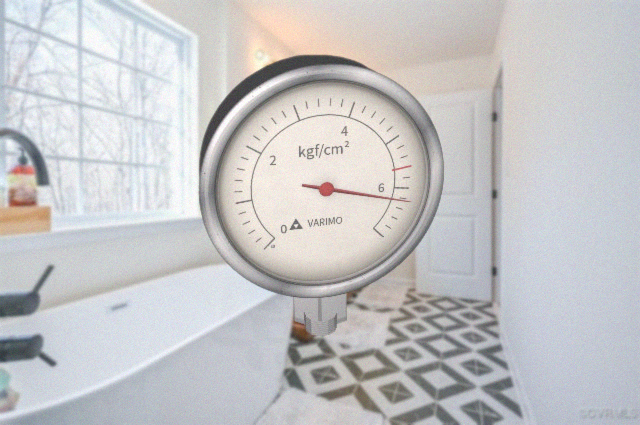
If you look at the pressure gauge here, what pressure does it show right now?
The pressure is 6.2 kg/cm²
